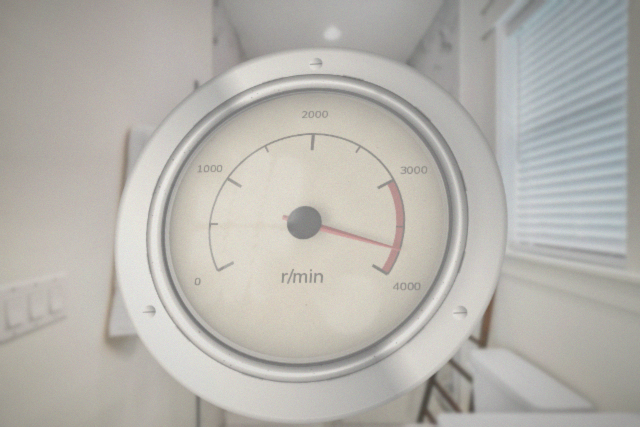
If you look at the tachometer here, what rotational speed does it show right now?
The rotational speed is 3750 rpm
